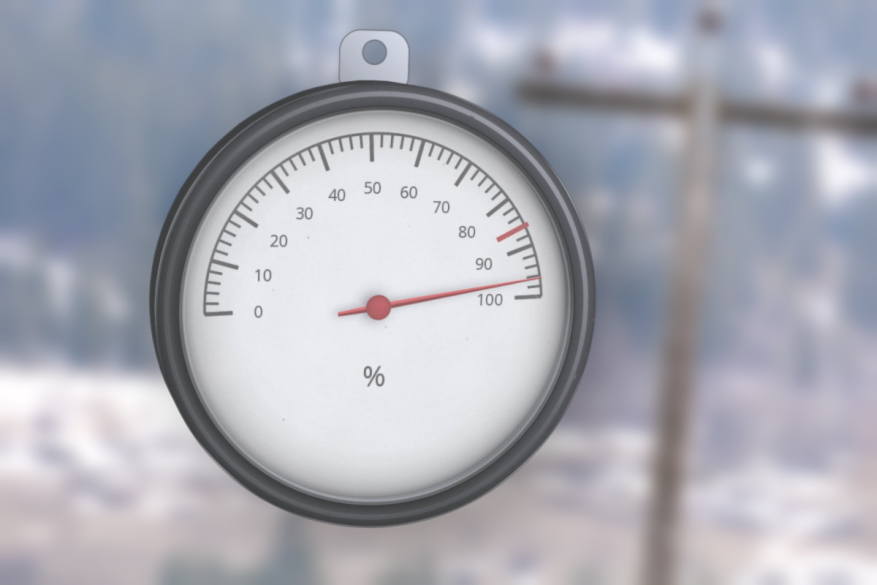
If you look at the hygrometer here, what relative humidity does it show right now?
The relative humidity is 96 %
